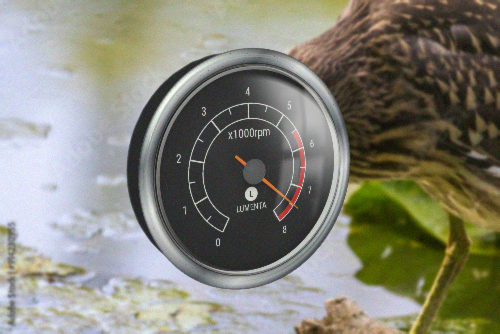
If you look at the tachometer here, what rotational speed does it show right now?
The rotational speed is 7500 rpm
